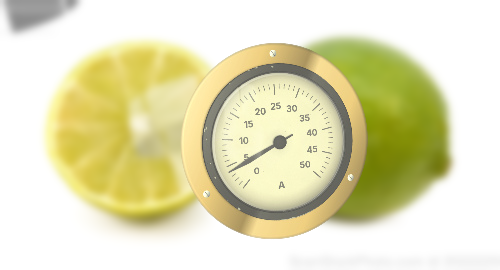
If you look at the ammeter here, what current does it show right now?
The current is 4 A
